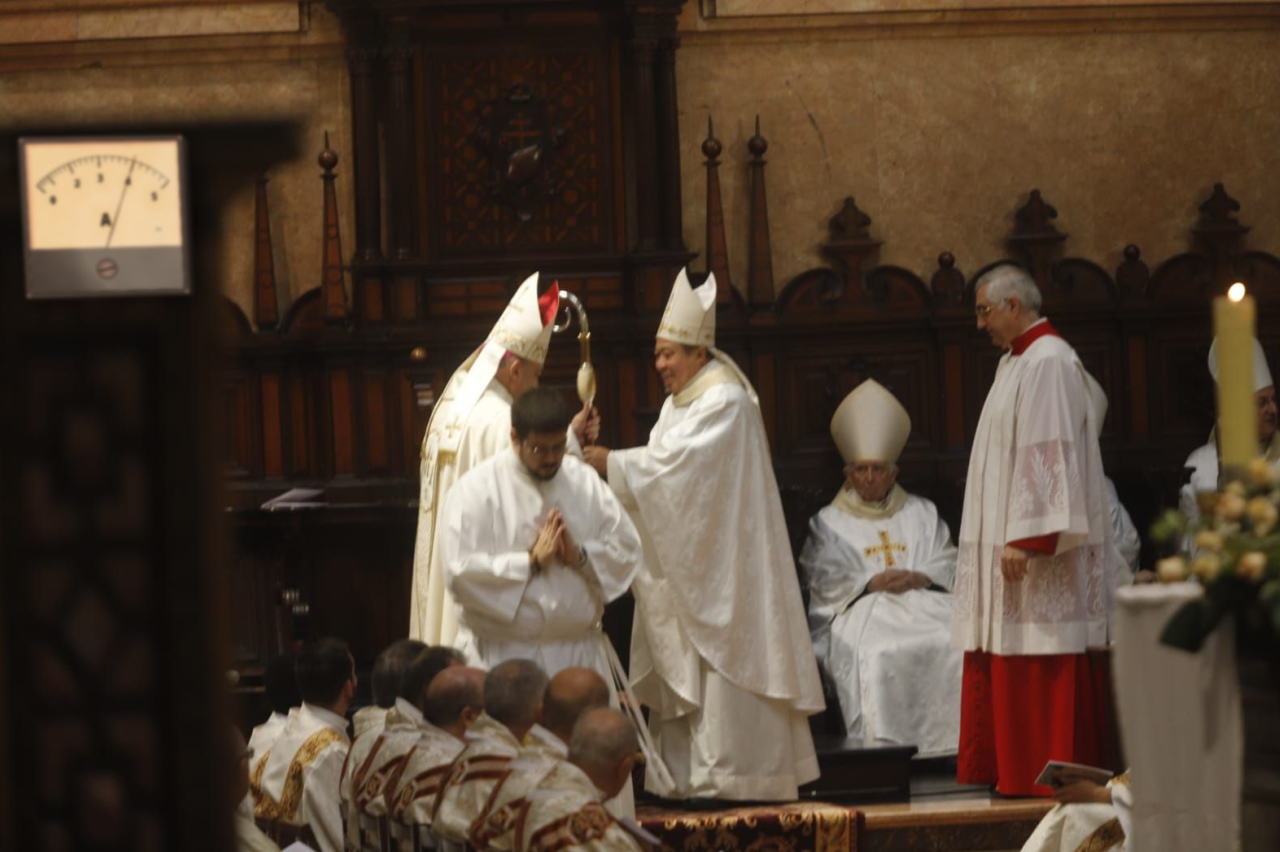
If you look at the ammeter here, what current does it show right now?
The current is 4 A
